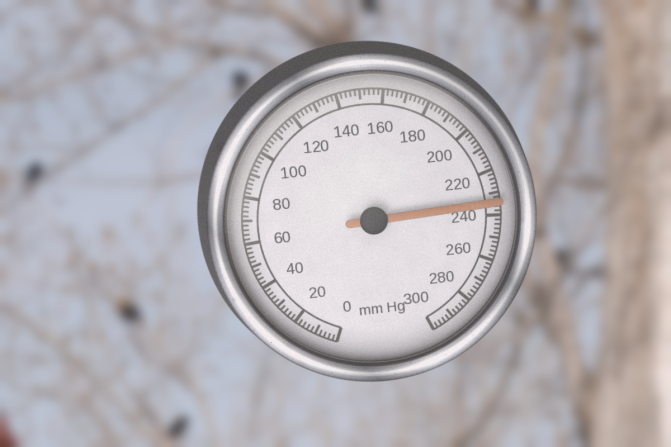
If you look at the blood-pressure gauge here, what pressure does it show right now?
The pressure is 234 mmHg
